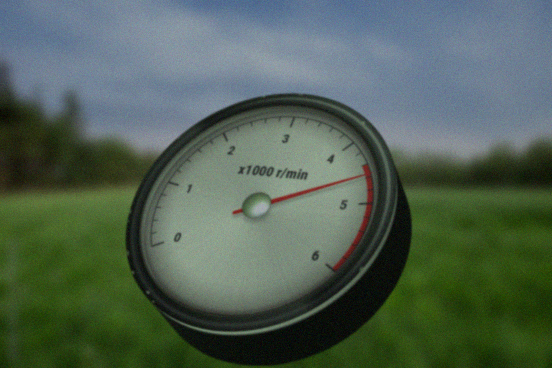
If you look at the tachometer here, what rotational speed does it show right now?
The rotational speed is 4600 rpm
